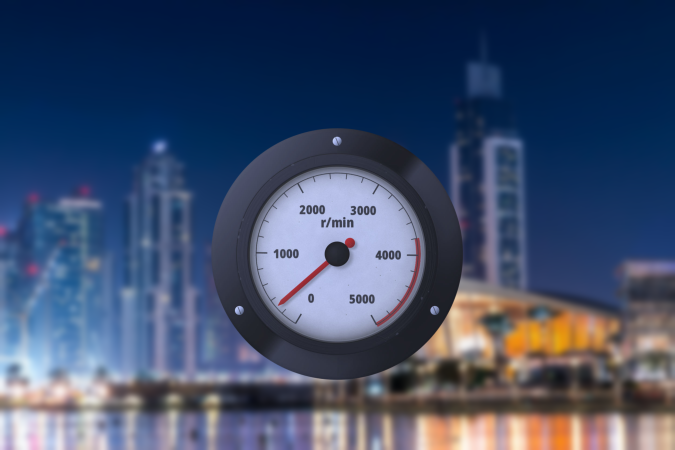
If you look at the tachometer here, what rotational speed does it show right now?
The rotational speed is 300 rpm
